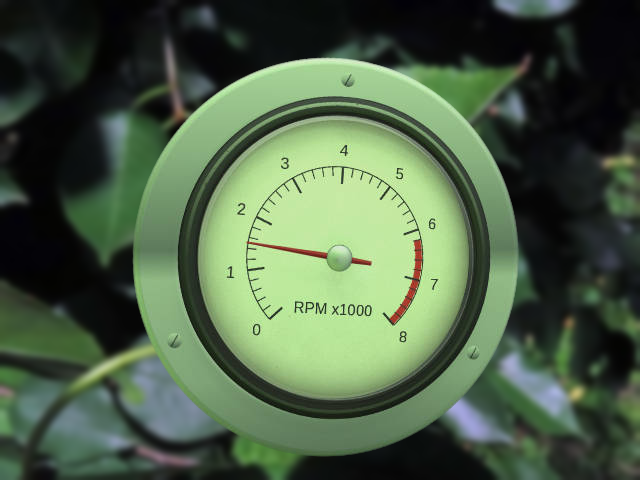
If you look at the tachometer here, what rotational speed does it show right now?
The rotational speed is 1500 rpm
